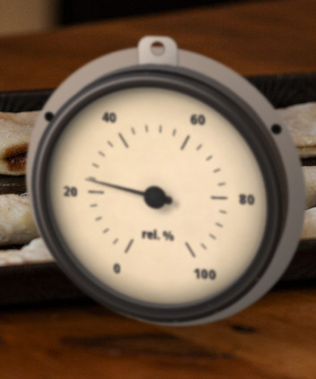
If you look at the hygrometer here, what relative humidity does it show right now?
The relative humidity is 24 %
